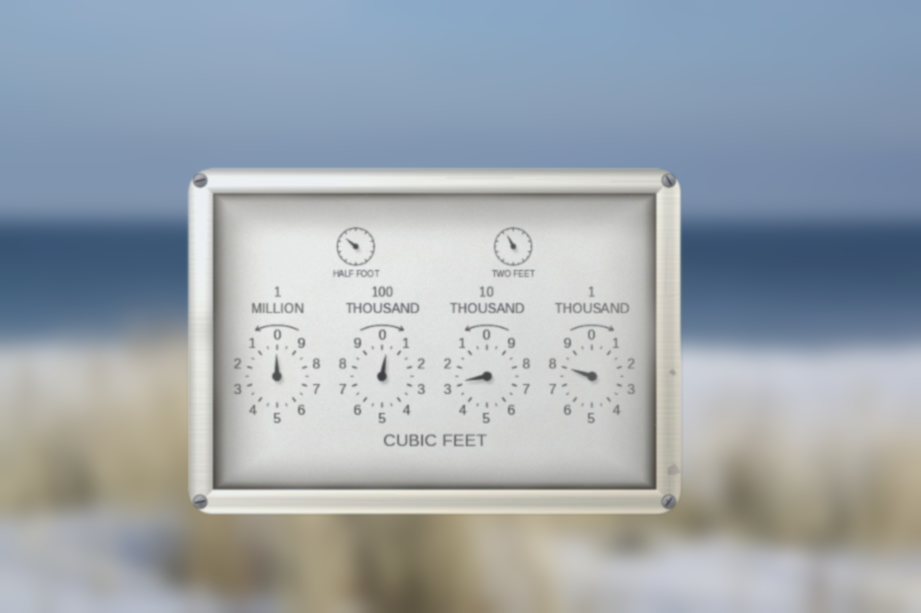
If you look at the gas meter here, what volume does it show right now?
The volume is 2800 ft³
